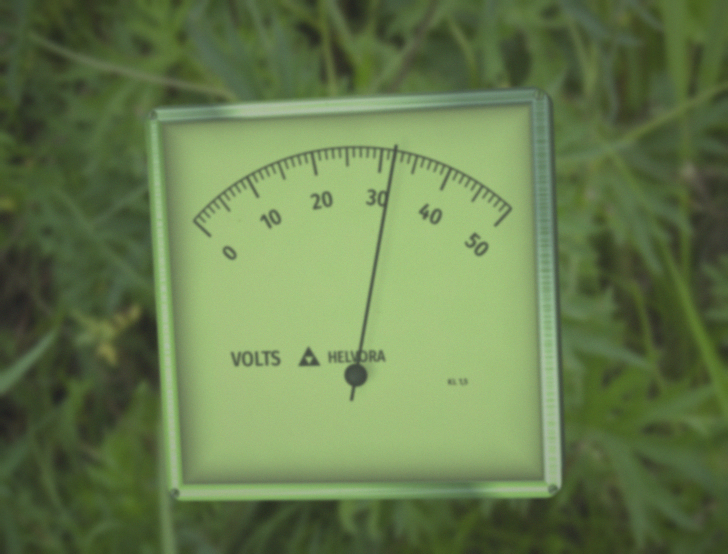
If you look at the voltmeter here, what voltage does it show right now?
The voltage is 32 V
